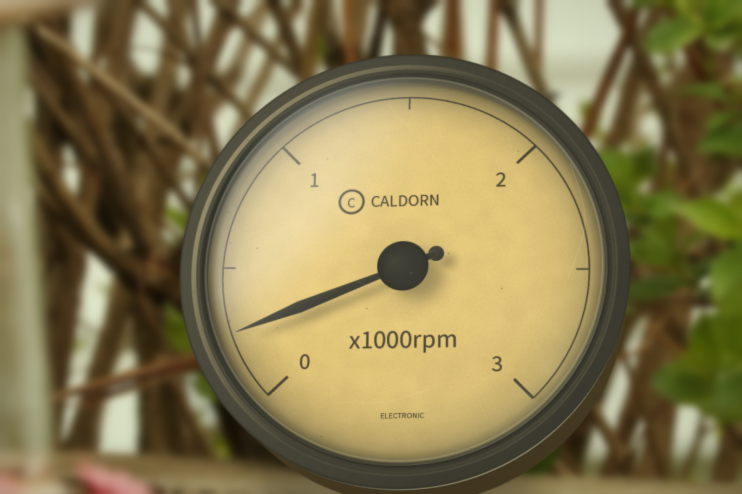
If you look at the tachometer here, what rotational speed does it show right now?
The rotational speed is 250 rpm
